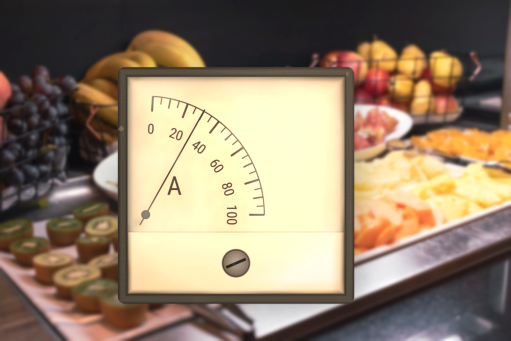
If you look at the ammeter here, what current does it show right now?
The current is 30 A
